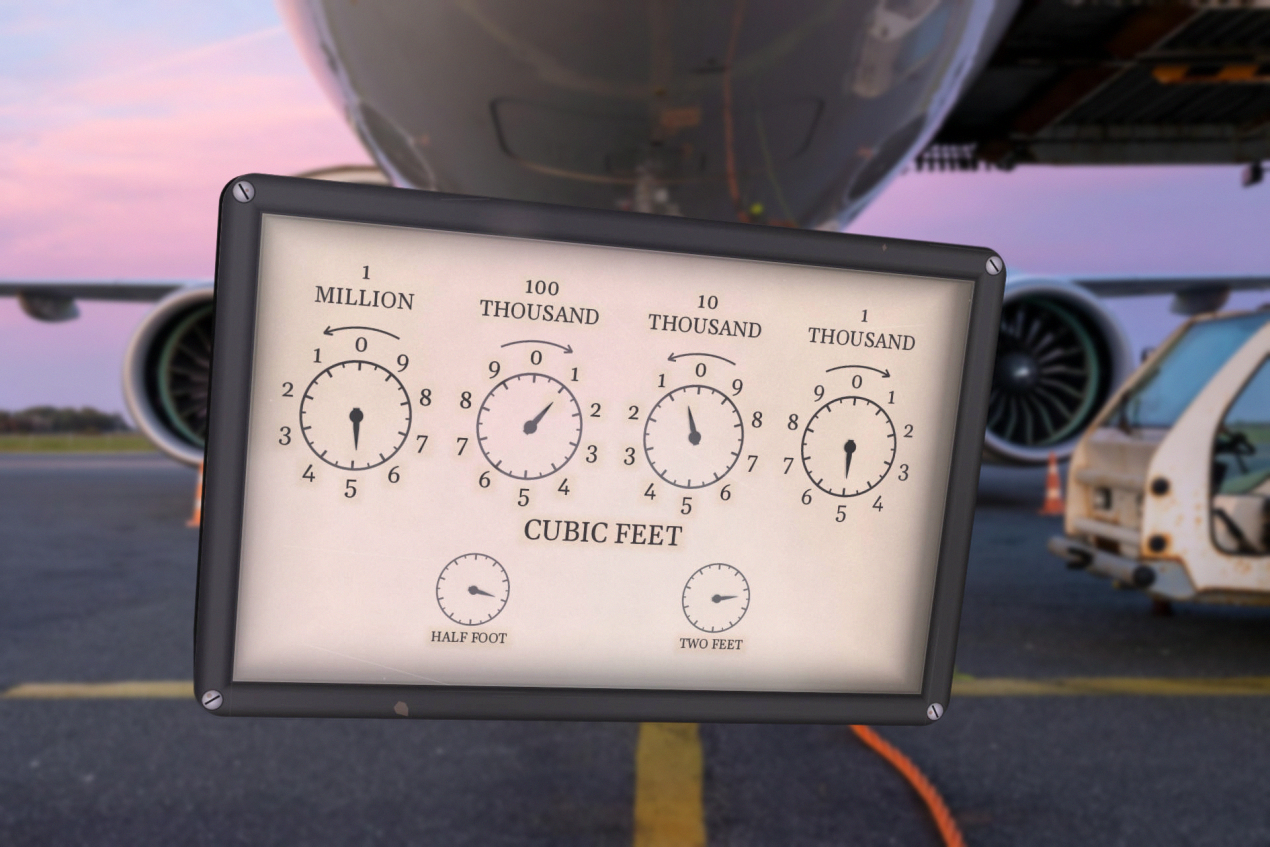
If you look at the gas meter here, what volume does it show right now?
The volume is 510500 ft³
